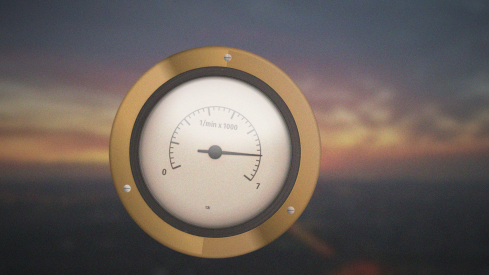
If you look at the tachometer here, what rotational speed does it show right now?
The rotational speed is 6000 rpm
